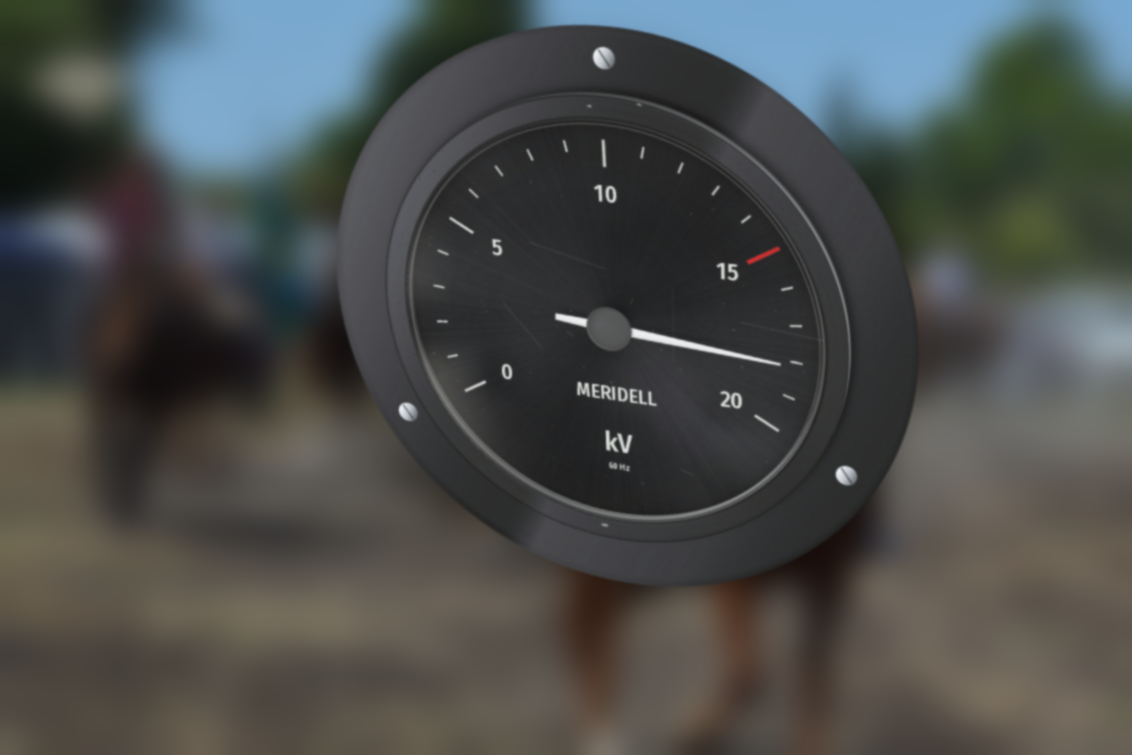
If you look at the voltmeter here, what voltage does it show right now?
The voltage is 18 kV
